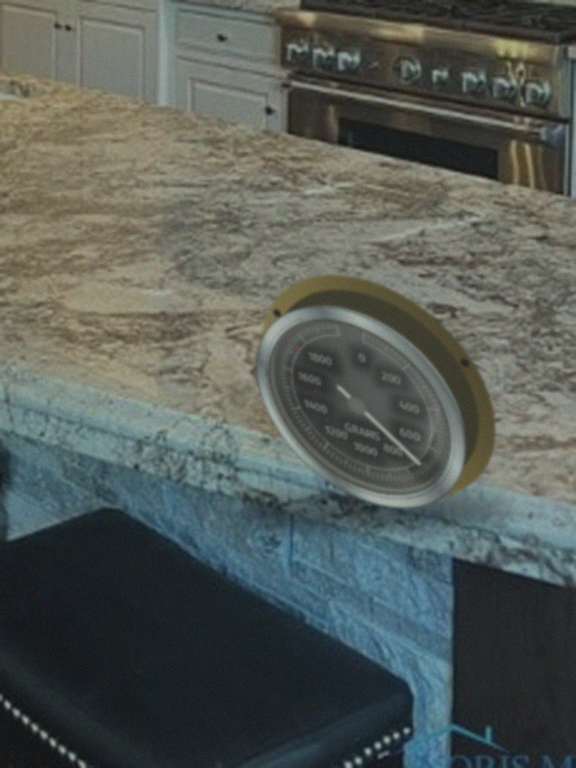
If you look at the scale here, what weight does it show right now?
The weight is 700 g
